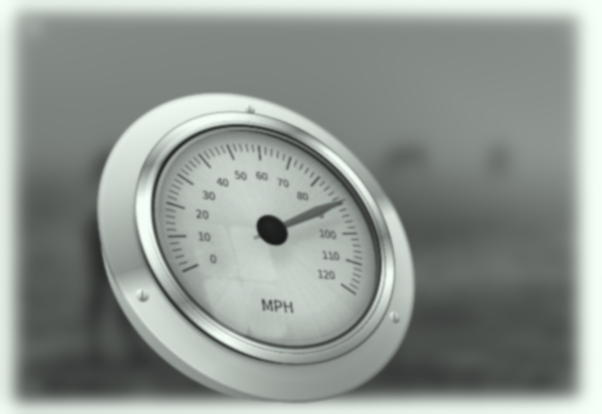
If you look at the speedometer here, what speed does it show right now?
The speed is 90 mph
